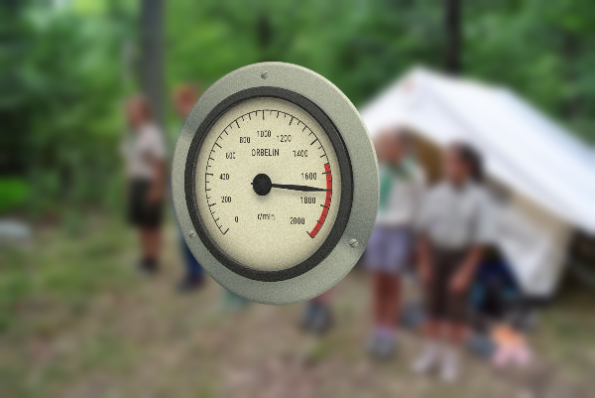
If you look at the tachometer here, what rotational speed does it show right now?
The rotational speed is 1700 rpm
